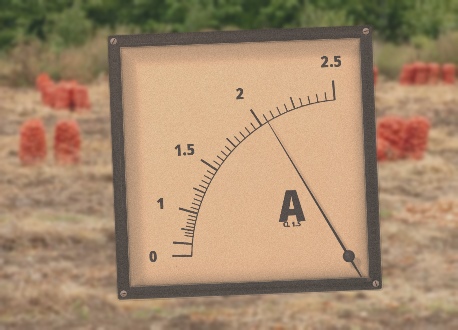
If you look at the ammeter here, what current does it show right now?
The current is 2.05 A
